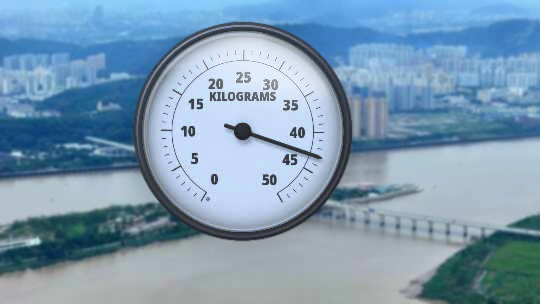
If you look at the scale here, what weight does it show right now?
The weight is 43 kg
